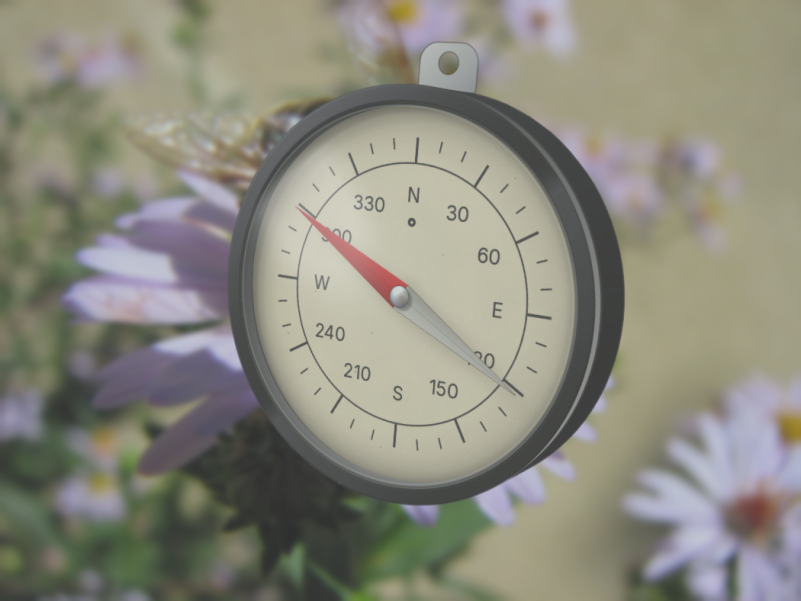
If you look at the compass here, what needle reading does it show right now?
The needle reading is 300 °
